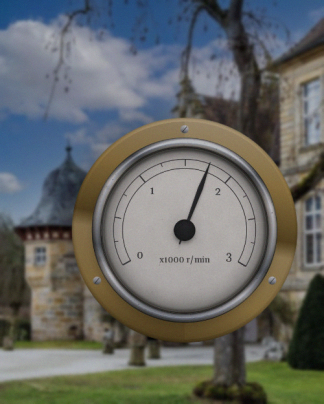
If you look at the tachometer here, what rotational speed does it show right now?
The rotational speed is 1750 rpm
